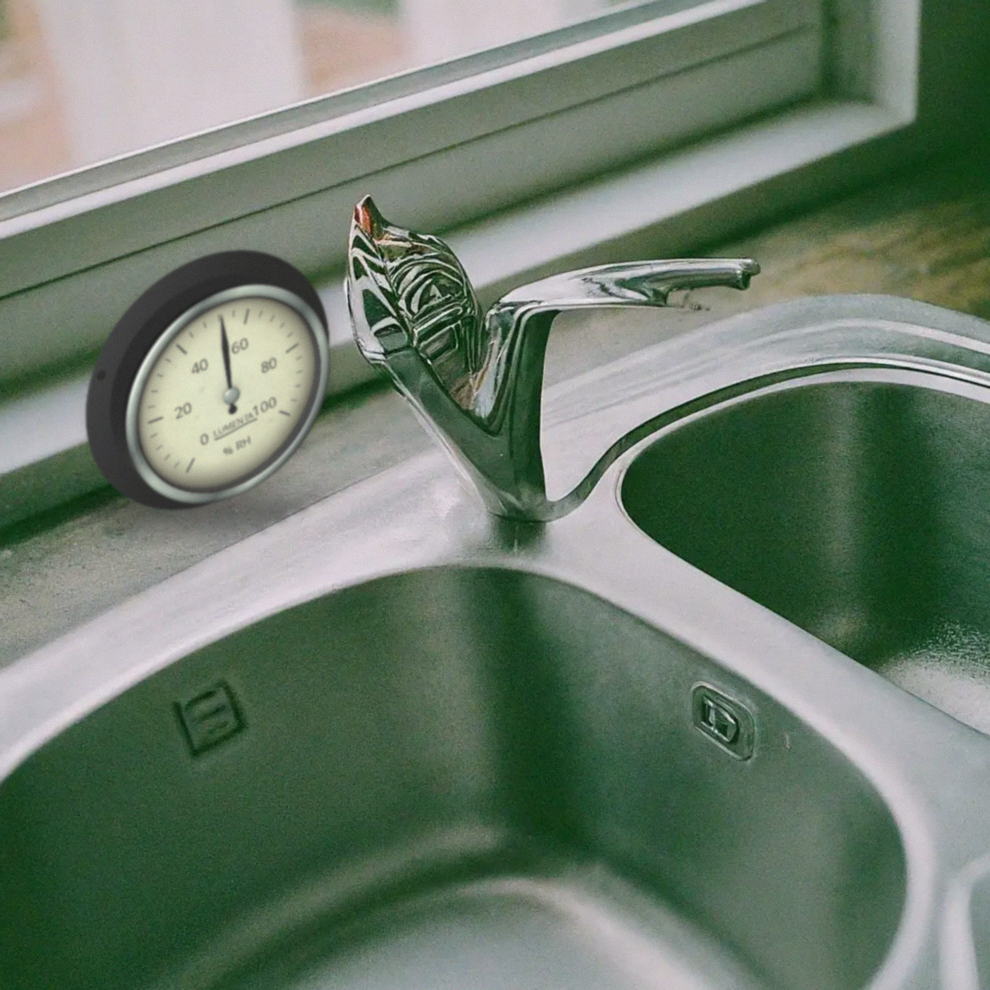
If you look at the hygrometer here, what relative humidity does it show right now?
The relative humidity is 52 %
